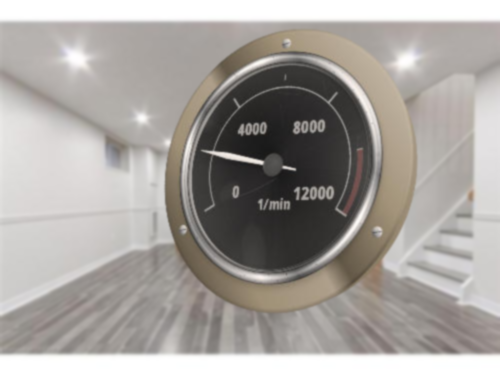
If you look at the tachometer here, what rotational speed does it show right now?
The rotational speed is 2000 rpm
